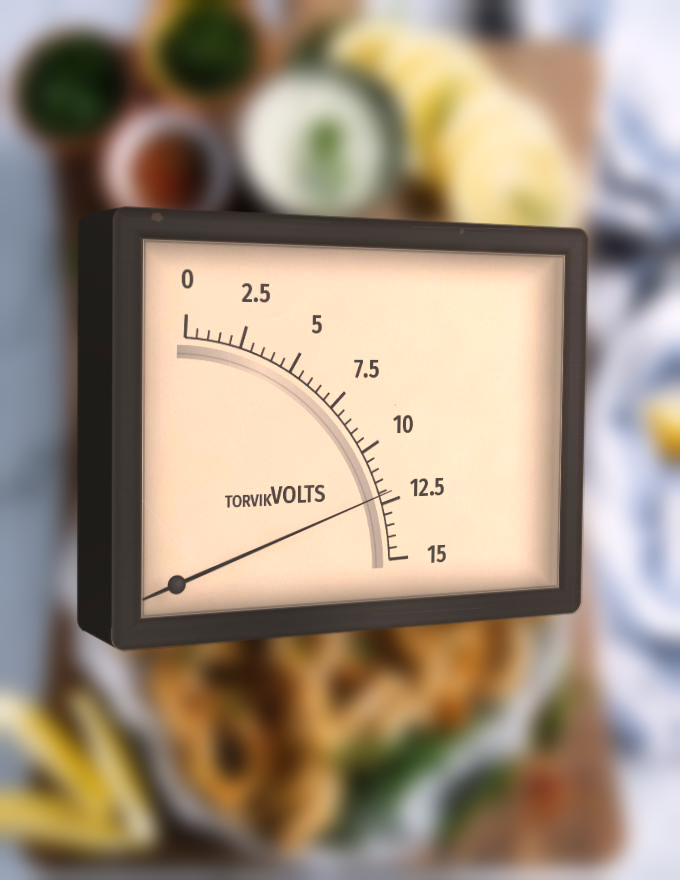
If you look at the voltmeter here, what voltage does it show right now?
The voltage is 12 V
